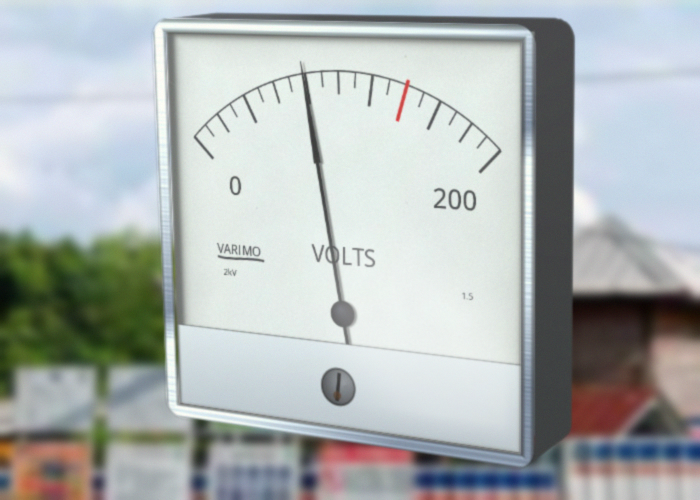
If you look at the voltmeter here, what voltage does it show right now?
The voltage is 80 V
